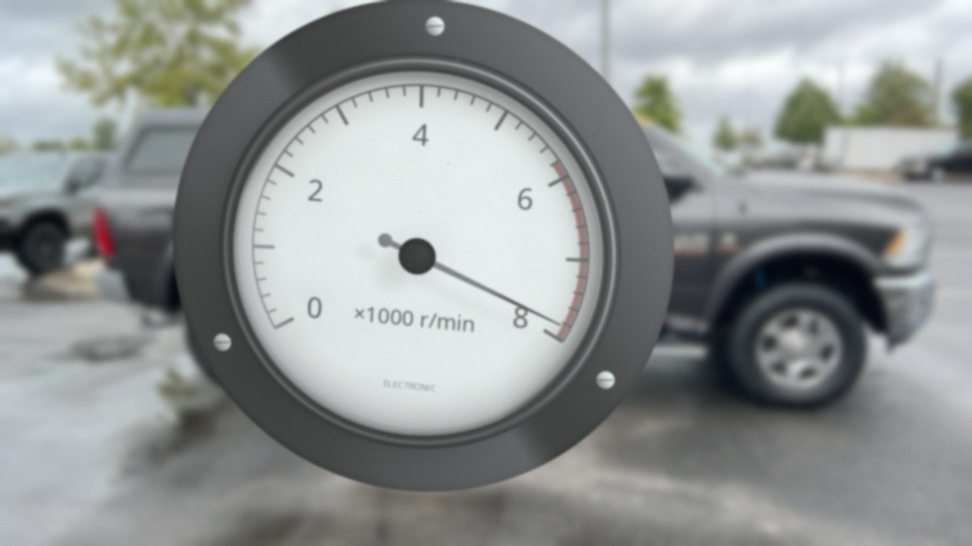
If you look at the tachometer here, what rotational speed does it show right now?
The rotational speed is 7800 rpm
